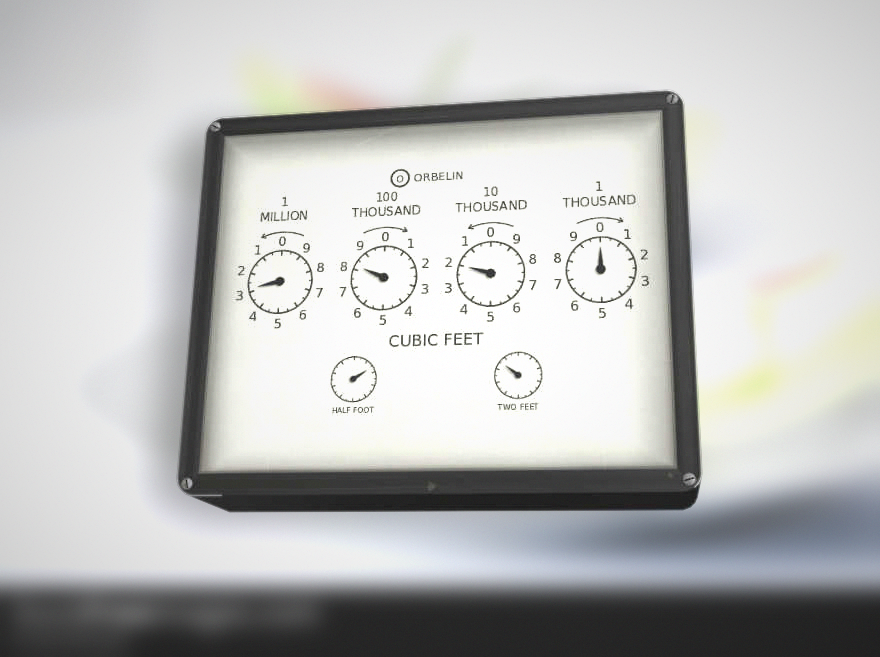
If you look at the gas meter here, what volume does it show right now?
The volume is 282000 ft³
